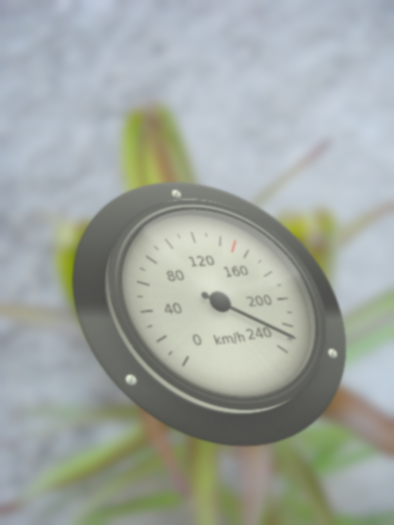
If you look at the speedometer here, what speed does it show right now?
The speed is 230 km/h
